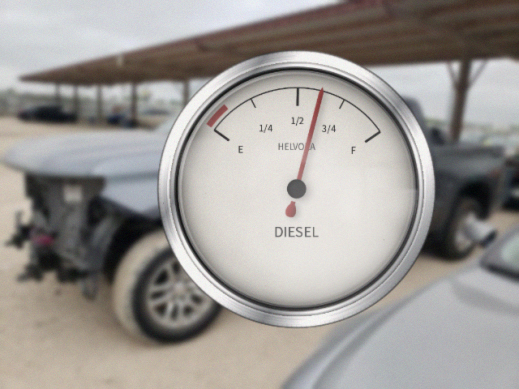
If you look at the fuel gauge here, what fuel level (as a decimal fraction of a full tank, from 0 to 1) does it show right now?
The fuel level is 0.625
